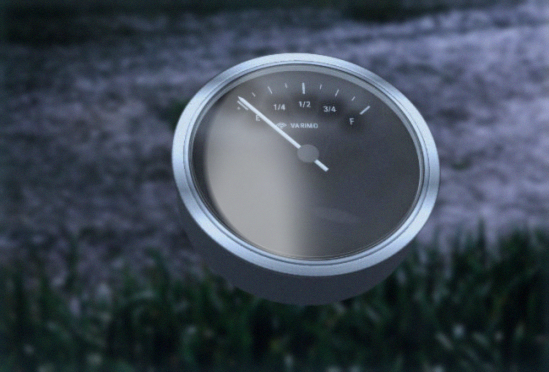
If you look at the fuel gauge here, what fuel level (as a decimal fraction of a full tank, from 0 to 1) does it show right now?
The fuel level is 0
